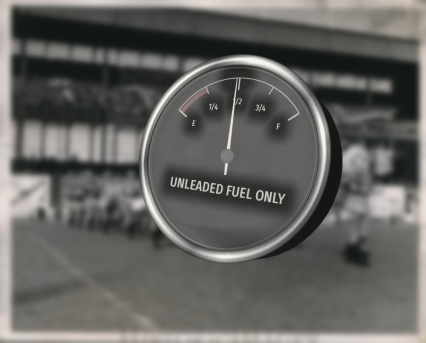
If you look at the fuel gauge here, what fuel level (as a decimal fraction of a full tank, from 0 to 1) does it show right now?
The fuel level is 0.5
